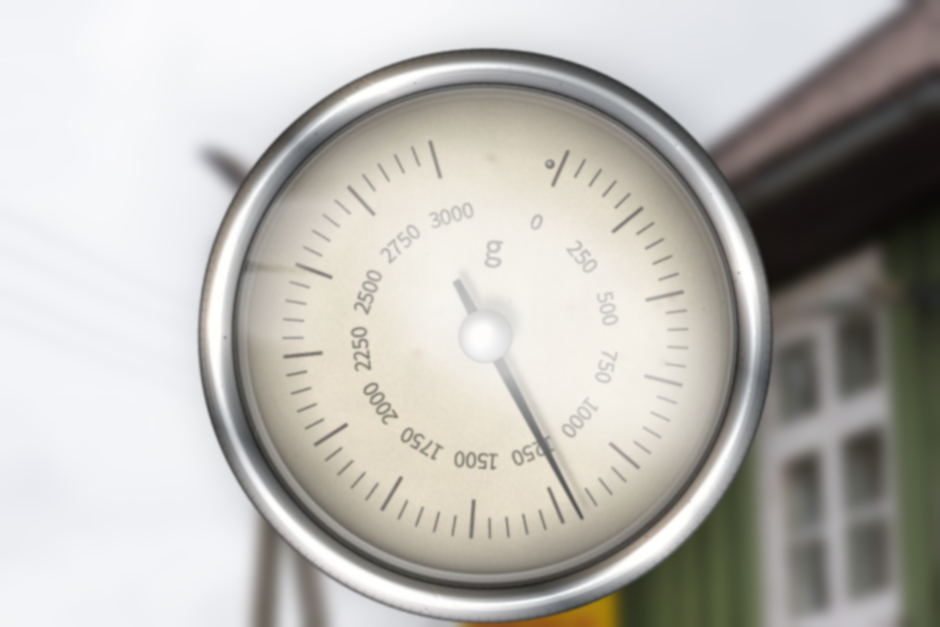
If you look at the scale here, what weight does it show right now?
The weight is 1200 g
